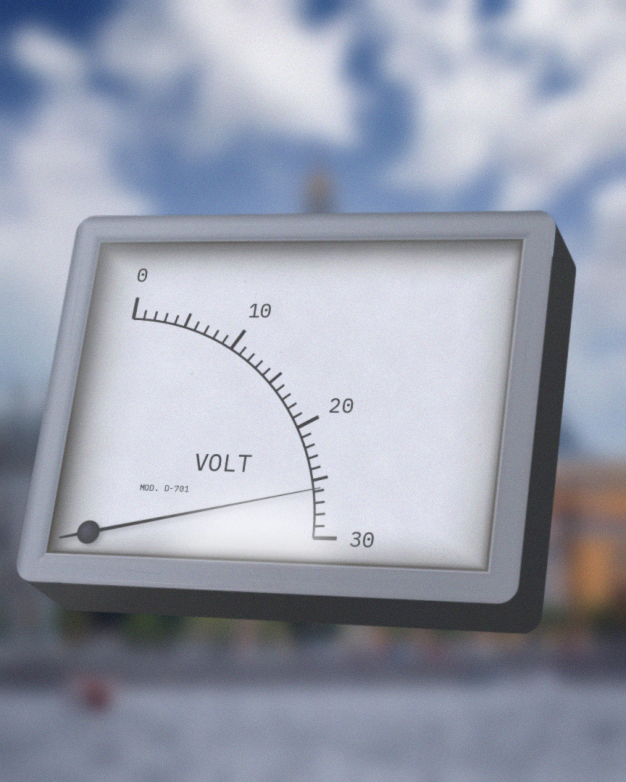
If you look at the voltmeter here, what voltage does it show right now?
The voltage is 26 V
